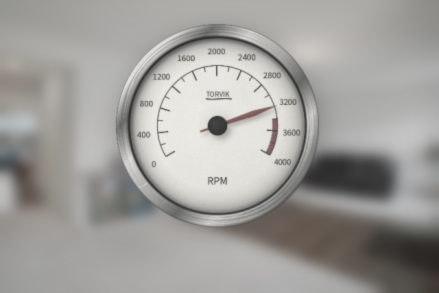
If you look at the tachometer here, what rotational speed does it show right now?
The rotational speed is 3200 rpm
